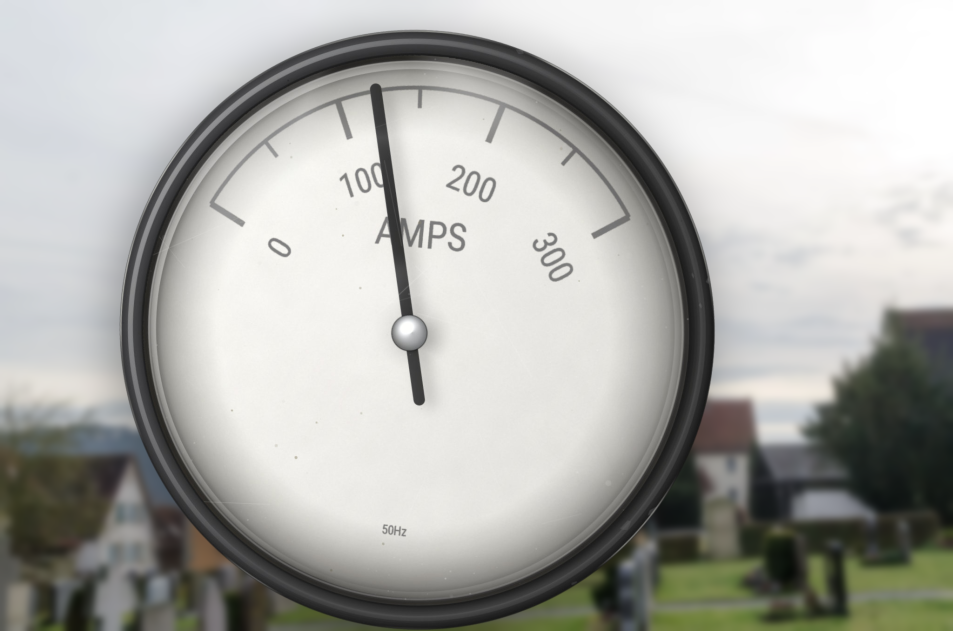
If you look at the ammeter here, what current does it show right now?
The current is 125 A
